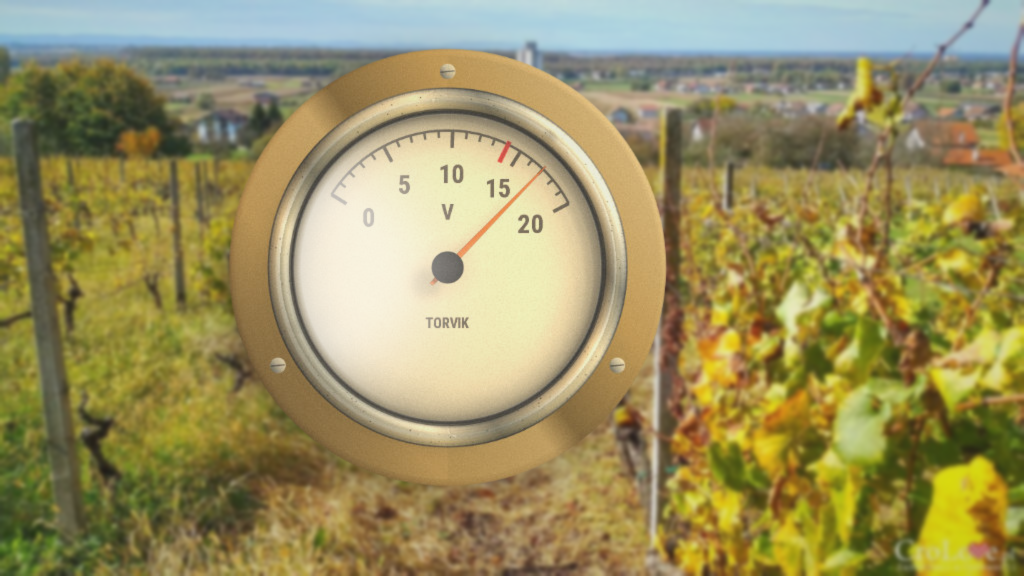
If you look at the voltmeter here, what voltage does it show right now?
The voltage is 17 V
